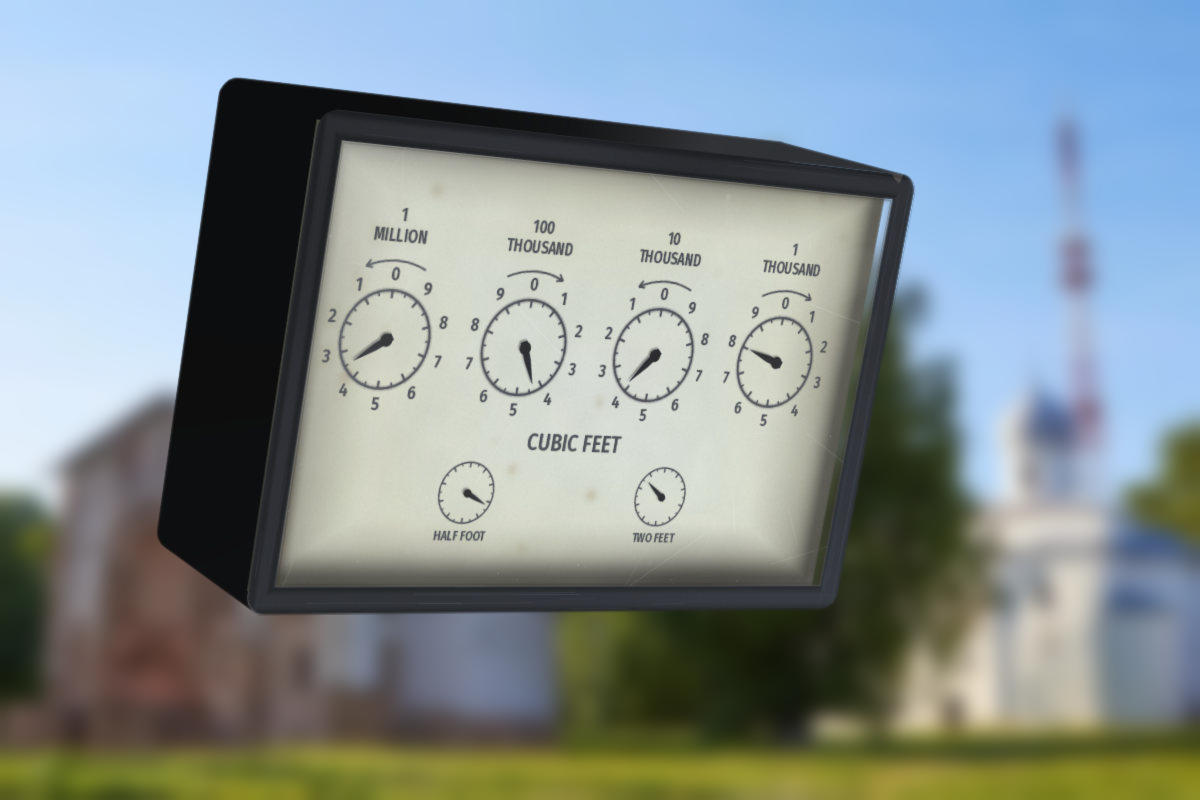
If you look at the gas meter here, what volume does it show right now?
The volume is 343800 ft³
